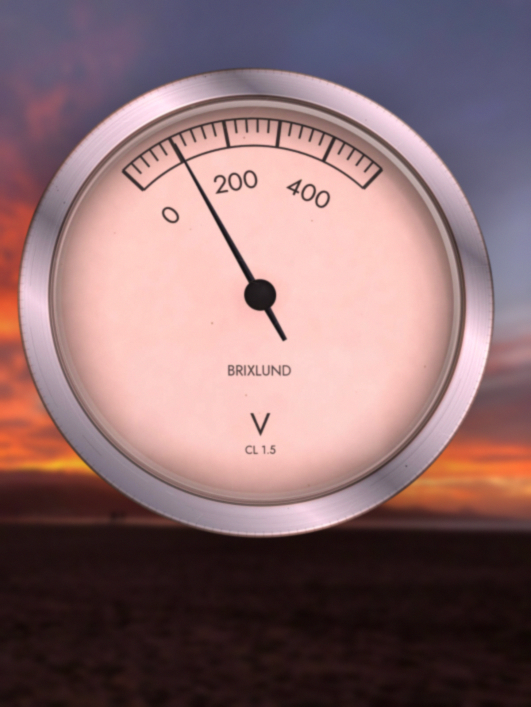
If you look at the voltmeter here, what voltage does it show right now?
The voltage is 100 V
